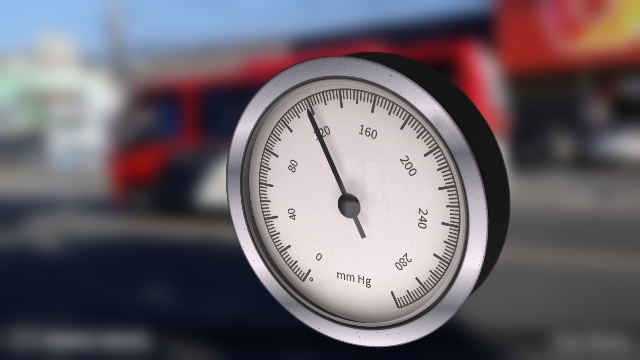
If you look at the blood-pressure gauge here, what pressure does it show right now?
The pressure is 120 mmHg
